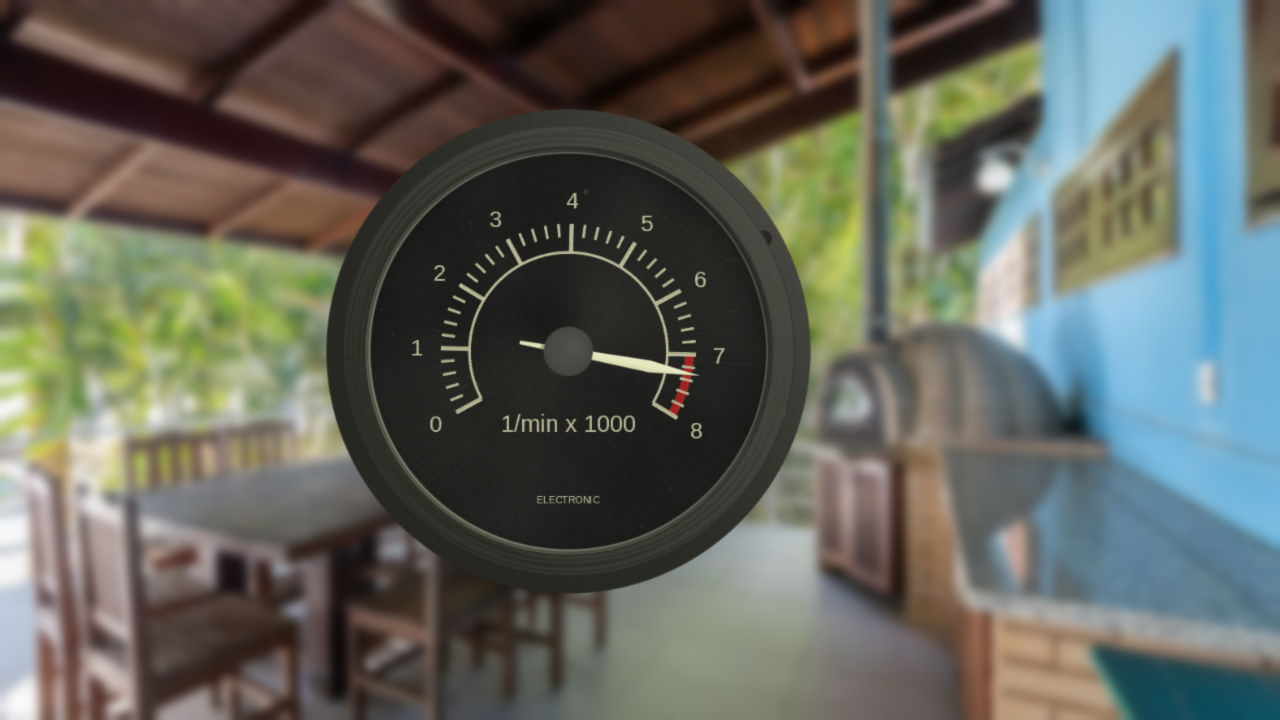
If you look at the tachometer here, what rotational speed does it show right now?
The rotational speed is 7300 rpm
